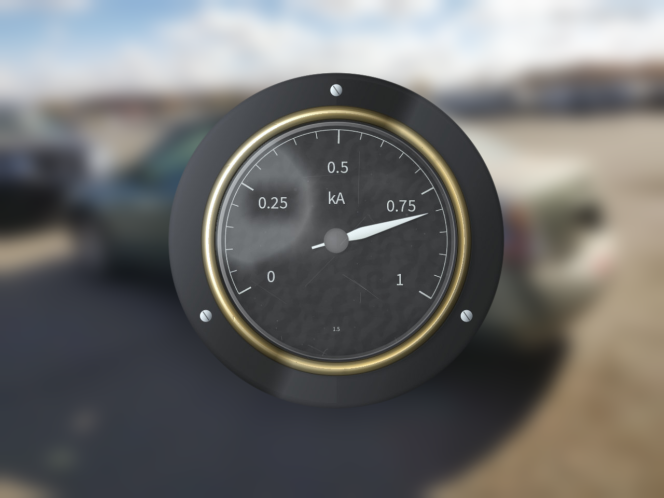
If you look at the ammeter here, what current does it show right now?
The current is 0.8 kA
